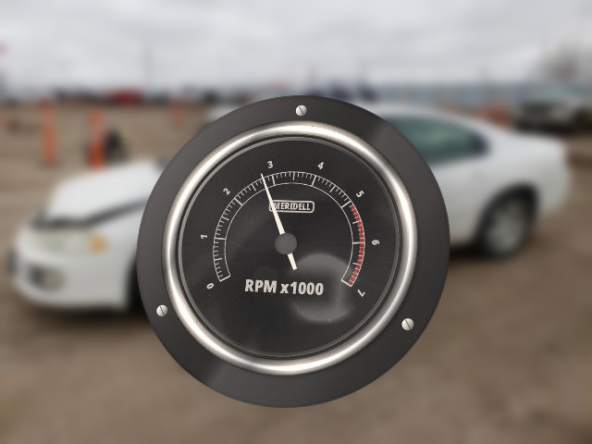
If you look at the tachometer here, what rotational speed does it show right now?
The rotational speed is 2800 rpm
